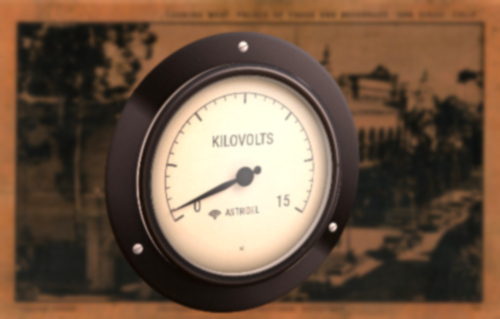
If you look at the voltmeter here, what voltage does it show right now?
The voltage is 0.5 kV
